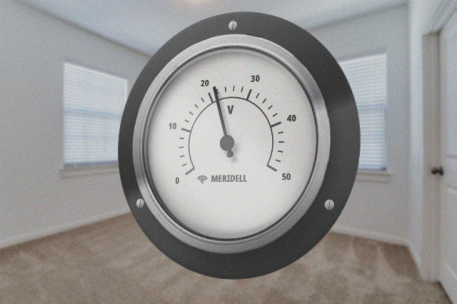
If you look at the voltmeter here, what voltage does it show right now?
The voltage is 22 V
